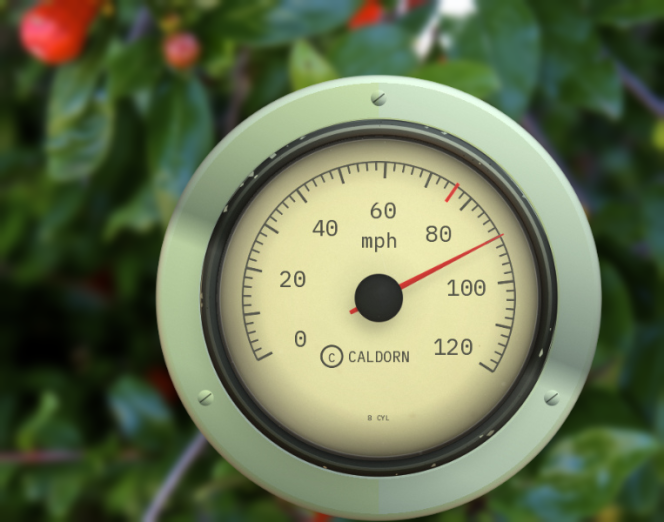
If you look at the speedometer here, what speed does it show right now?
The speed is 90 mph
